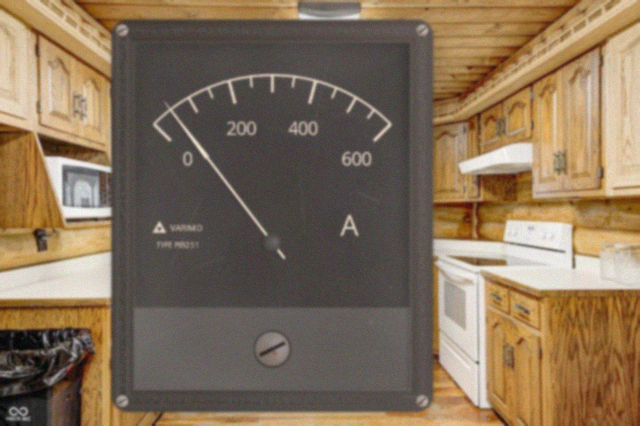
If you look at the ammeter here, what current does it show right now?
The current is 50 A
